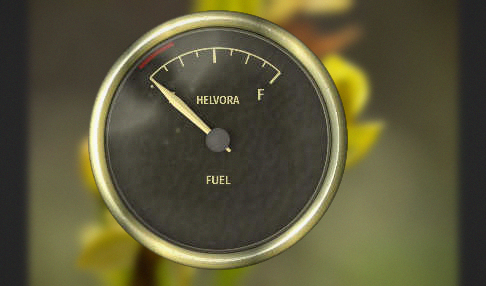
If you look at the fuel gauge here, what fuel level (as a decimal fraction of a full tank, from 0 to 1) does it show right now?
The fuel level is 0
